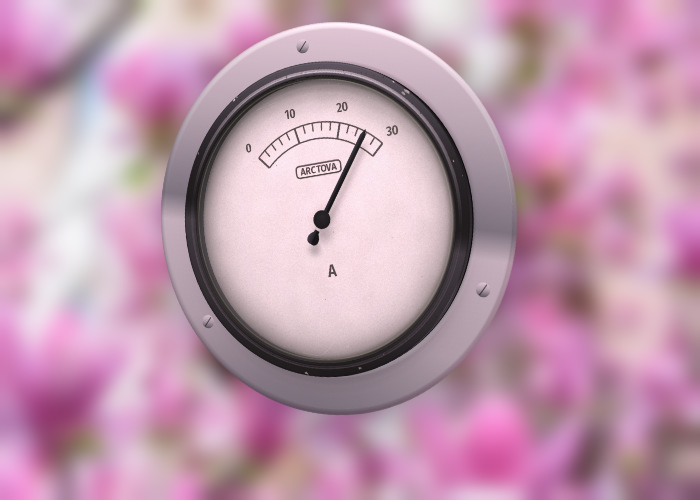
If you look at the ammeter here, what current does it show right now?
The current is 26 A
